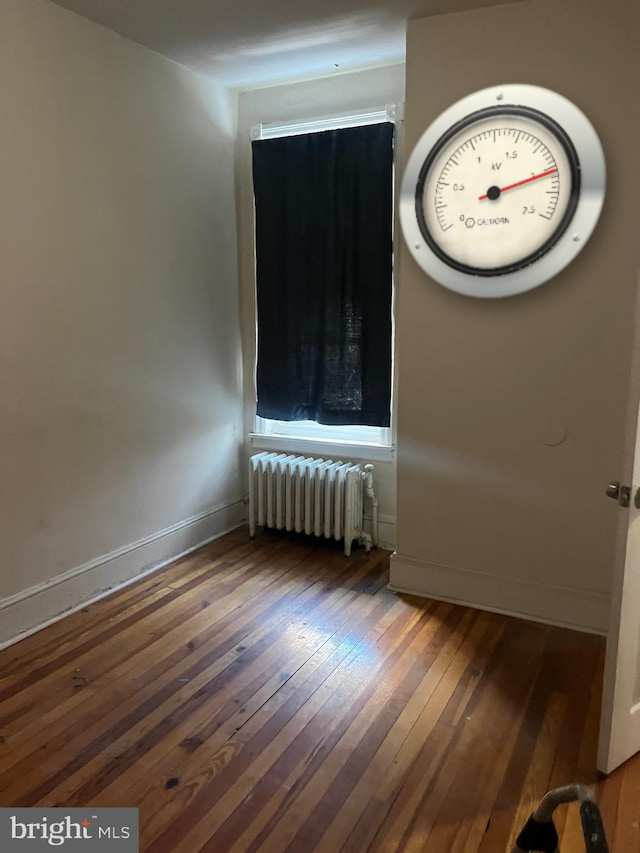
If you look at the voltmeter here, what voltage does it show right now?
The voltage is 2.05 kV
